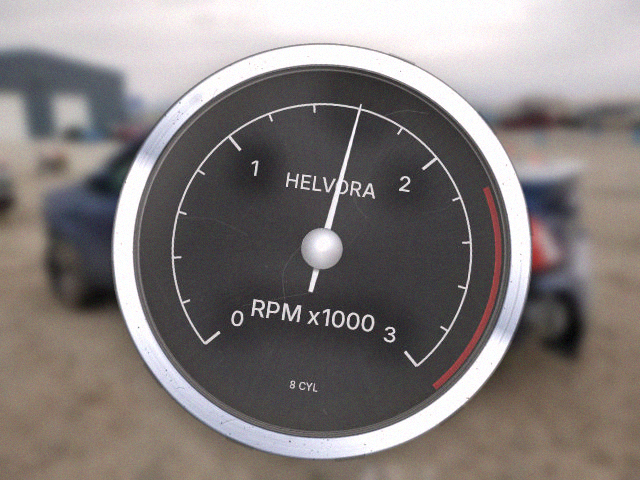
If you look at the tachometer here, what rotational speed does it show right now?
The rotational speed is 1600 rpm
